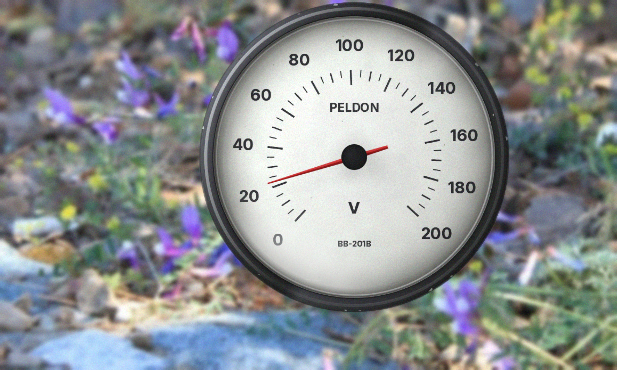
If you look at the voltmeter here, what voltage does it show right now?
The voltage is 22.5 V
